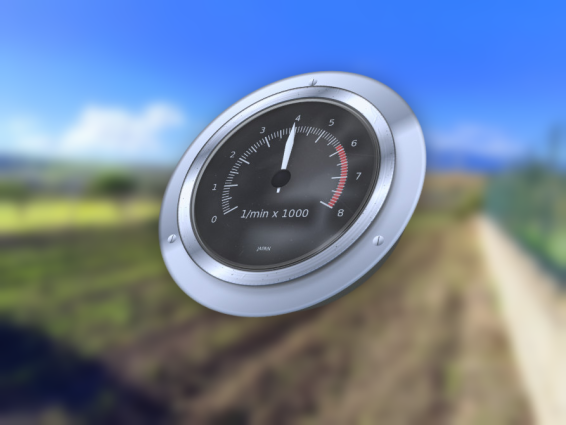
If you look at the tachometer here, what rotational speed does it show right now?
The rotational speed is 4000 rpm
